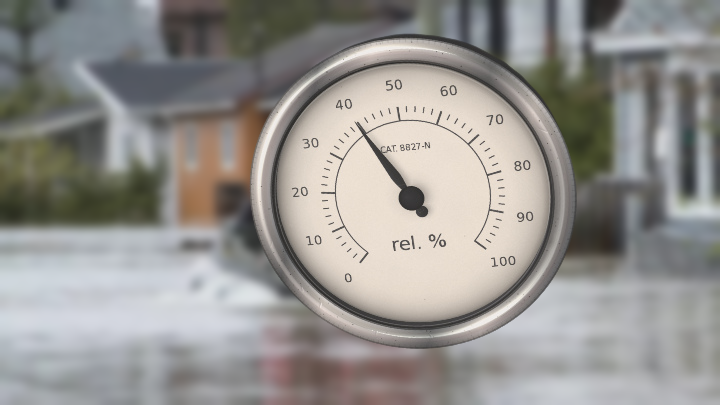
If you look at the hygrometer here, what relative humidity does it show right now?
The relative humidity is 40 %
